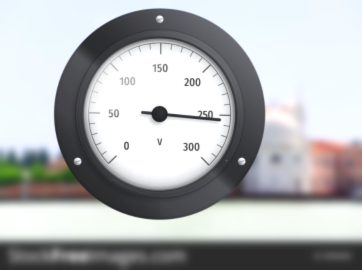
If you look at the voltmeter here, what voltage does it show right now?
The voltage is 255 V
